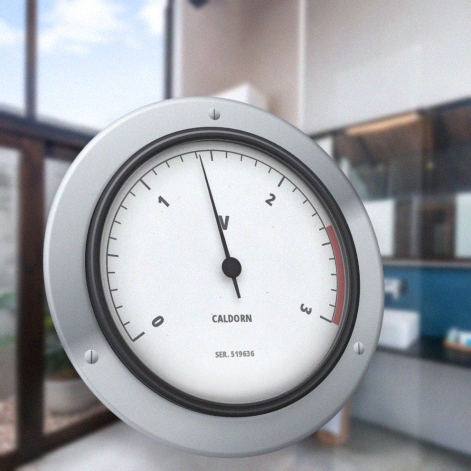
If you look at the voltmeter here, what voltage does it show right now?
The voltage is 1.4 V
